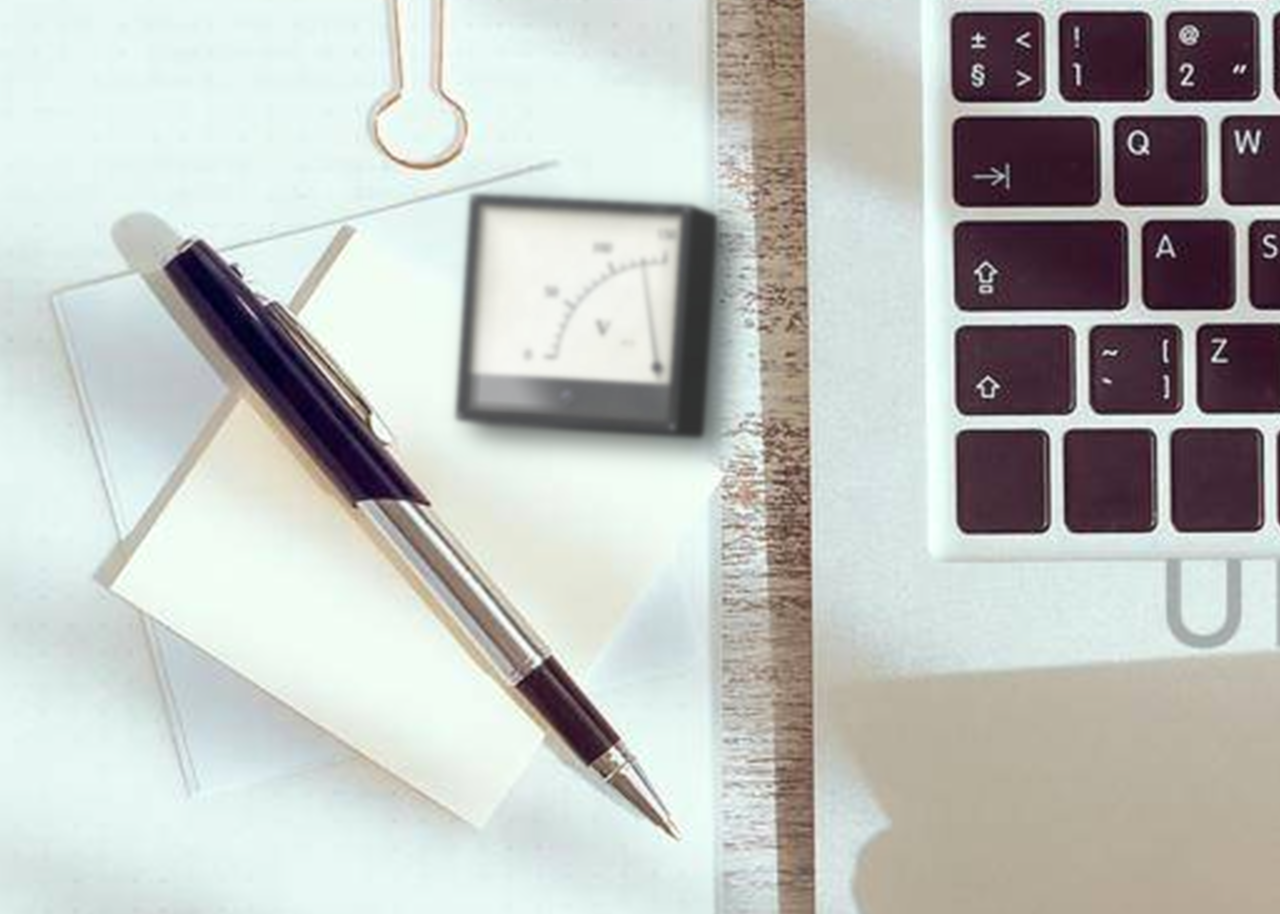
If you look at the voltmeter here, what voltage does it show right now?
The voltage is 130 V
